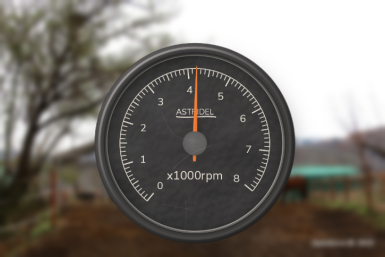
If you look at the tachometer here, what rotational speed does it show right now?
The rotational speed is 4200 rpm
